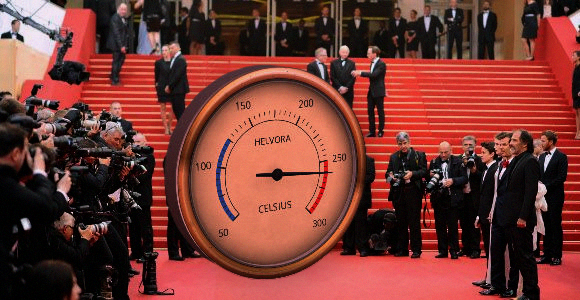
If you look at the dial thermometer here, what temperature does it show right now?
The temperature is 260 °C
